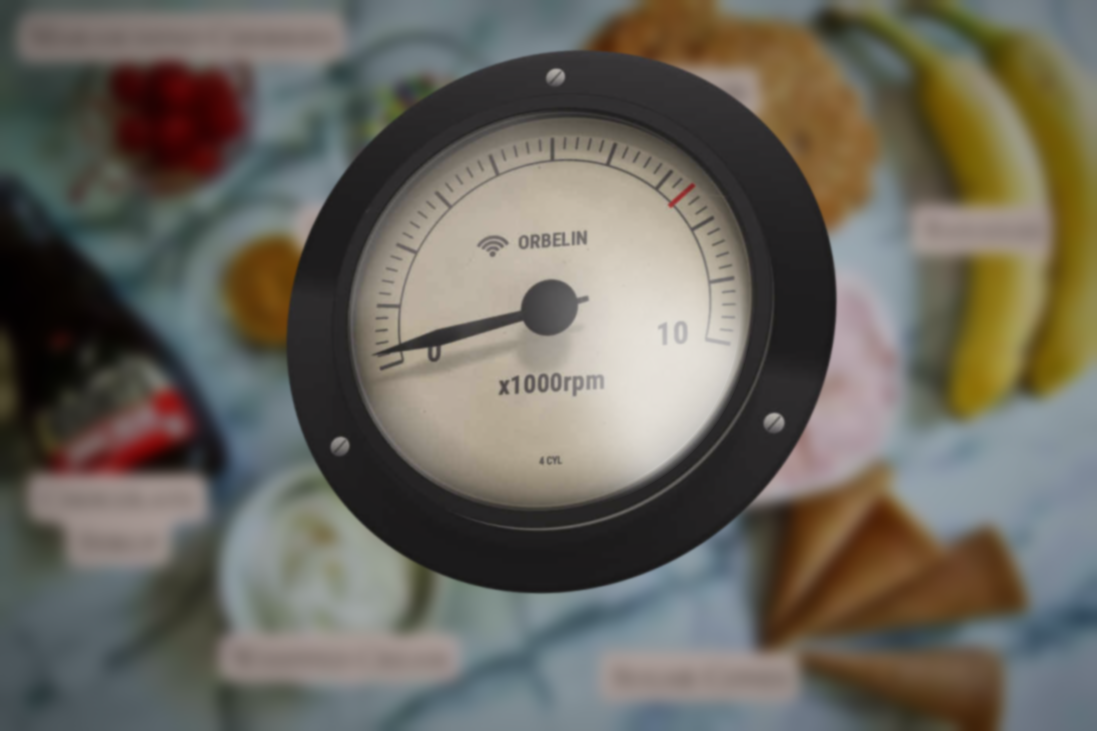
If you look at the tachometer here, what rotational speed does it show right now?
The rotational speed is 200 rpm
